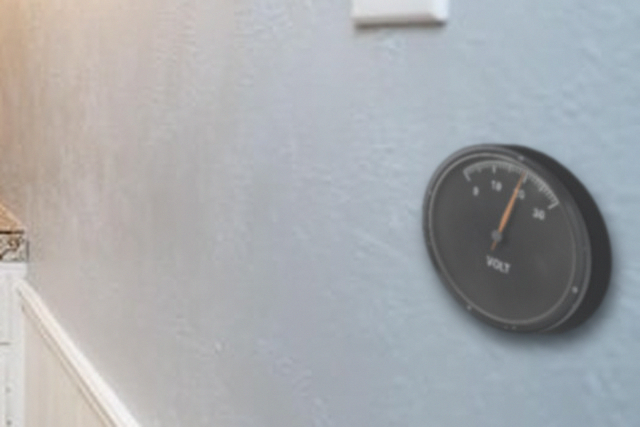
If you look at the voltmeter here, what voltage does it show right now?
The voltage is 20 V
